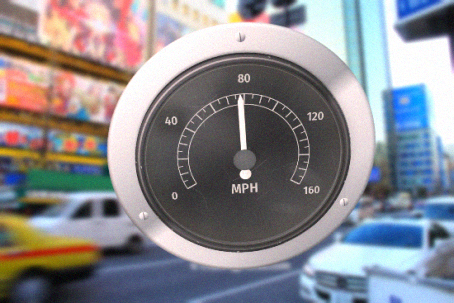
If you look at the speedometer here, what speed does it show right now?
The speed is 77.5 mph
